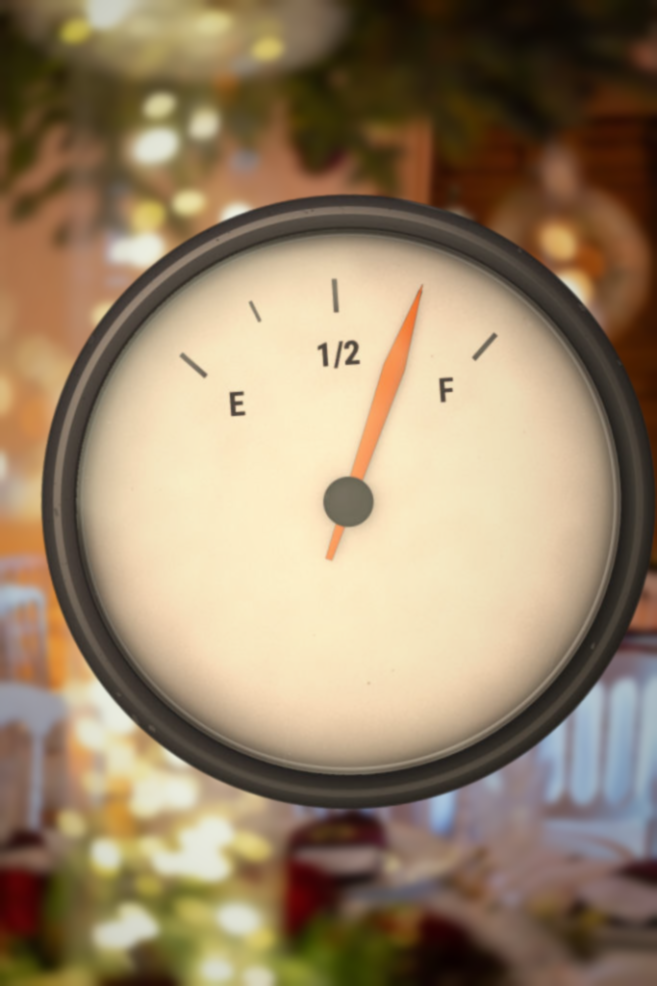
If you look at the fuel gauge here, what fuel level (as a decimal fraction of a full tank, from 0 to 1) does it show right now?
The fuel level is 0.75
